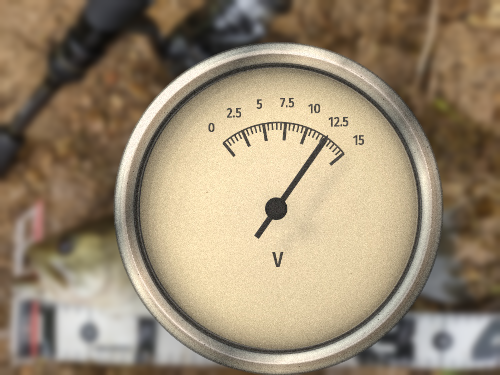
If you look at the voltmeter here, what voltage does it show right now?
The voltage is 12.5 V
